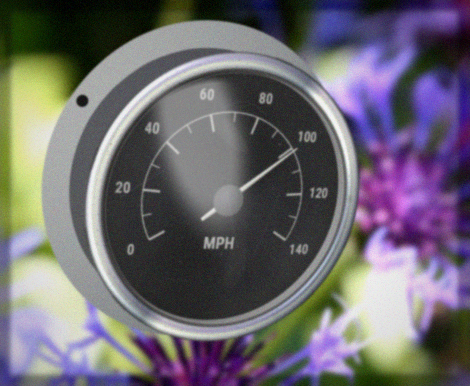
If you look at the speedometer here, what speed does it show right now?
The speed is 100 mph
